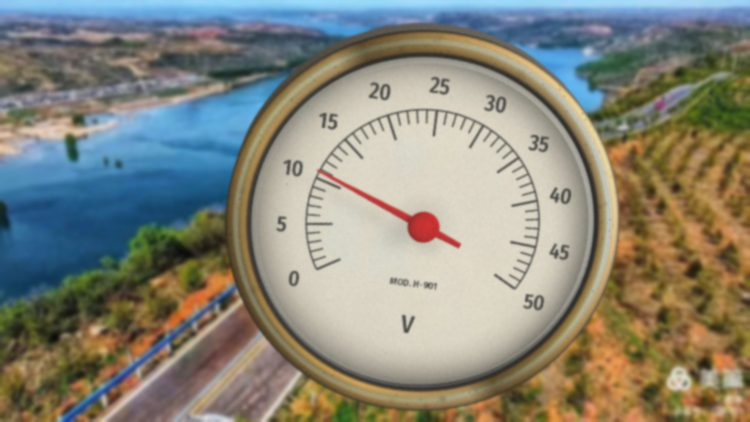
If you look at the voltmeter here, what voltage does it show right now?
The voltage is 11 V
